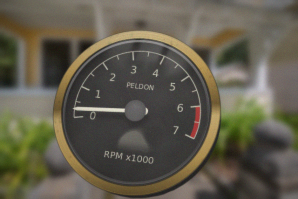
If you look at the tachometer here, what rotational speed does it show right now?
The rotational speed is 250 rpm
